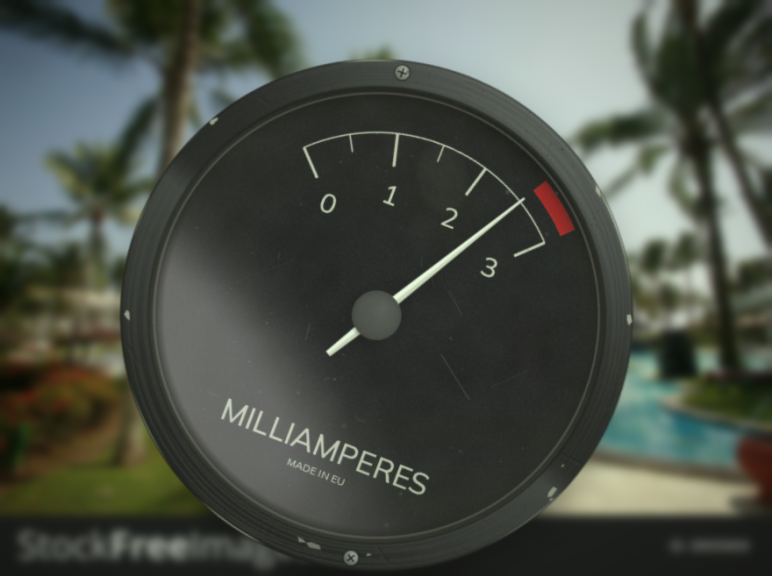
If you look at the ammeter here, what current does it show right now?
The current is 2.5 mA
